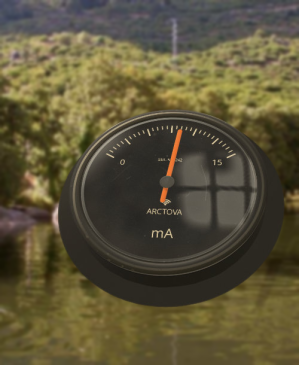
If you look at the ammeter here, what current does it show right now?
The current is 8.5 mA
